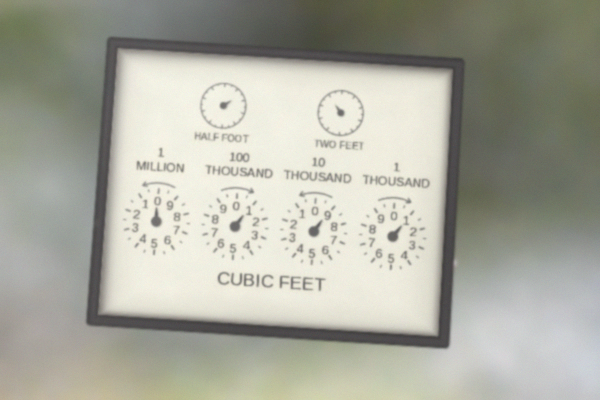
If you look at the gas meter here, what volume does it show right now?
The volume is 9100 ft³
